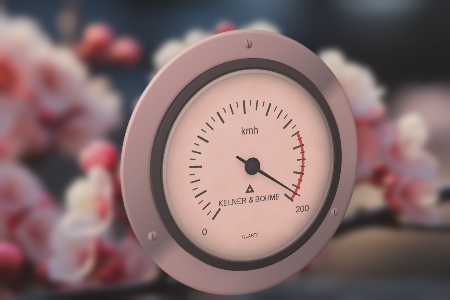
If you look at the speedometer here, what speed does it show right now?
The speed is 195 km/h
